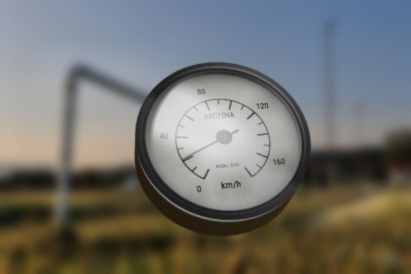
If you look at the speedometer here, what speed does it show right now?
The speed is 20 km/h
